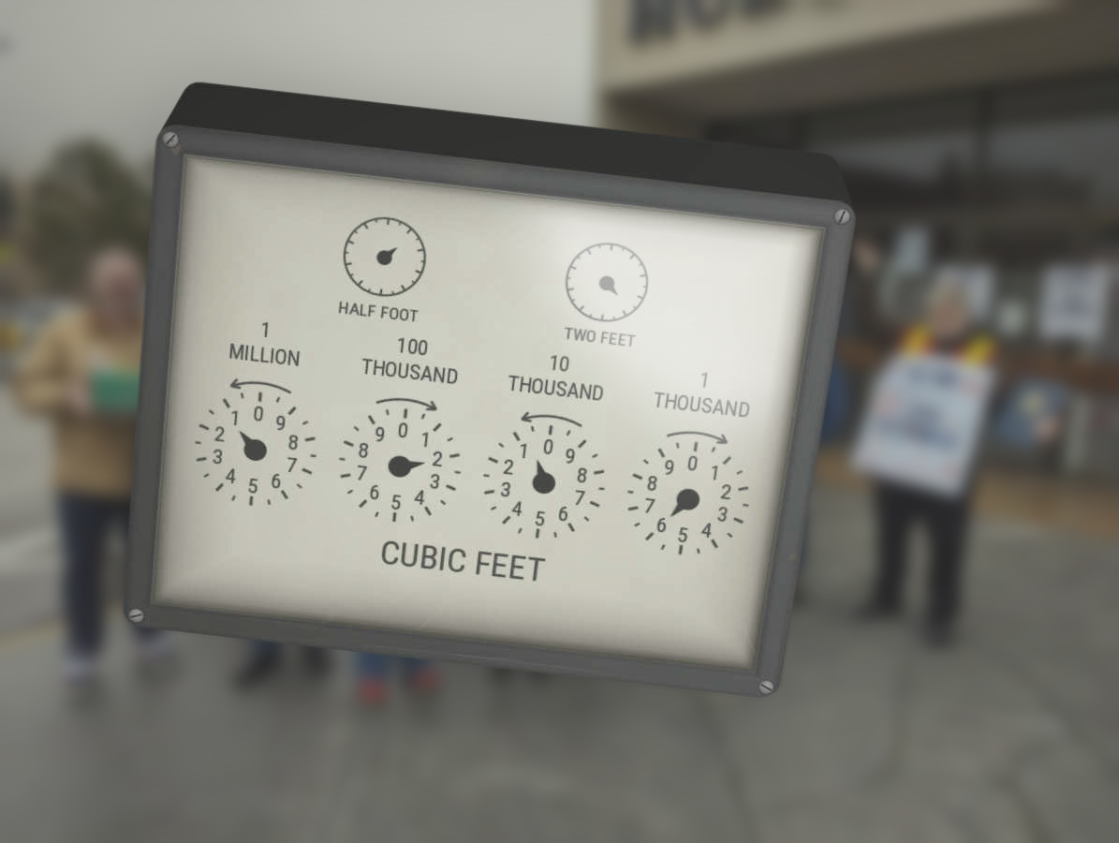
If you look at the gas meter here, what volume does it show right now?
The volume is 120600 ft³
